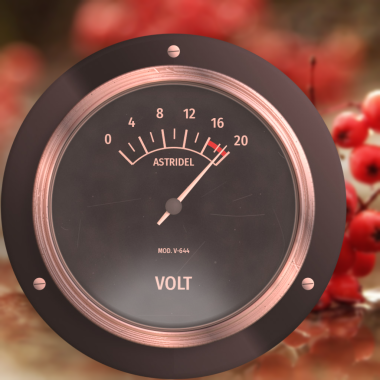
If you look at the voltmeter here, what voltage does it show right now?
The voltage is 19 V
